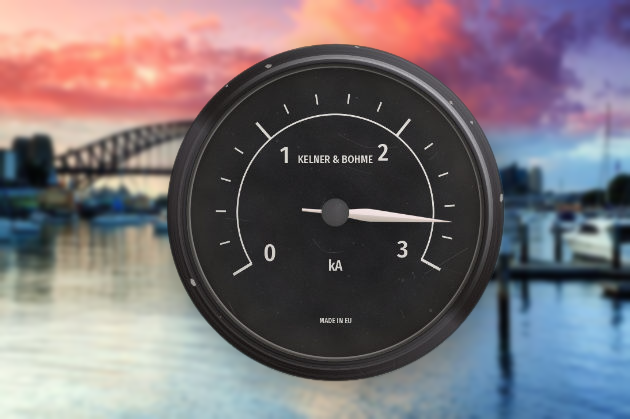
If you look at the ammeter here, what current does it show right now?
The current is 2.7 kA
